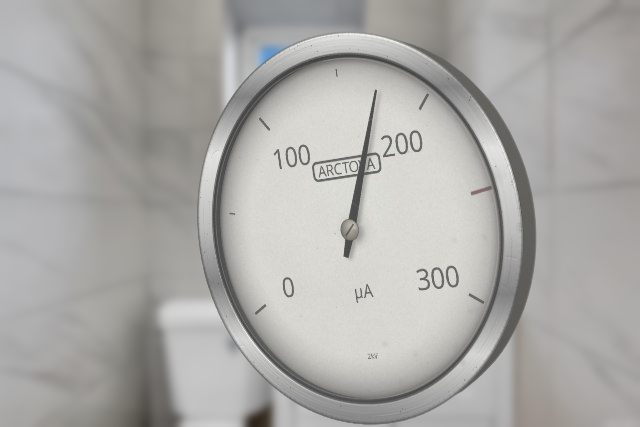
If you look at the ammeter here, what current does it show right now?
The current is 175 µA
